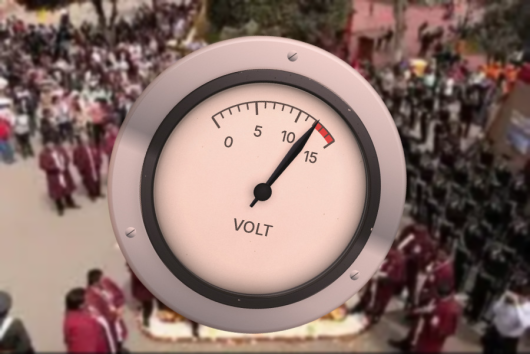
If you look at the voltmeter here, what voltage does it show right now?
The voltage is 12 V
